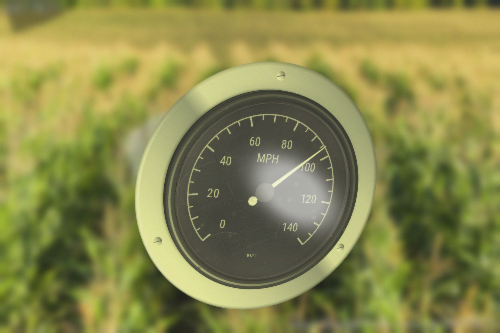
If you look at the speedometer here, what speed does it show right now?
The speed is 95 mph
